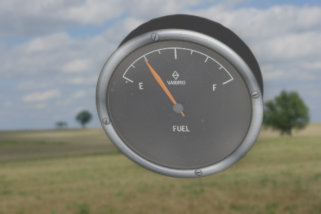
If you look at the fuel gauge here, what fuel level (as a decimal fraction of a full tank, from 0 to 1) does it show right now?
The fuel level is 0.25
